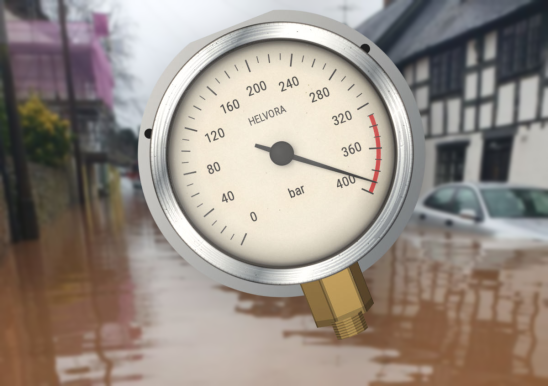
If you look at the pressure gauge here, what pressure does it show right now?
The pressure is 390 bar
